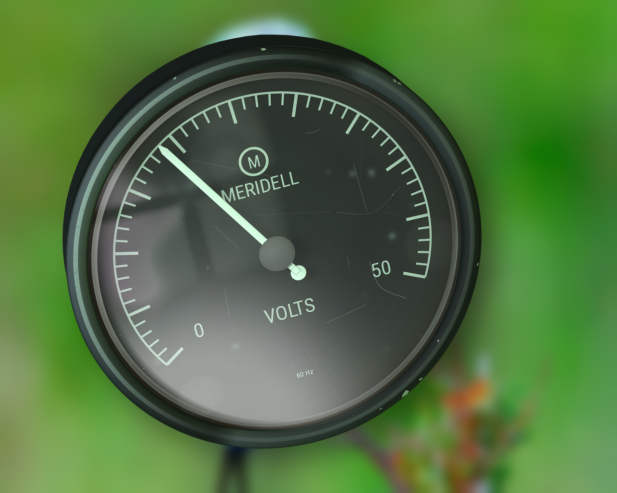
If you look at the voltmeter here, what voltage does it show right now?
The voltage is 19 V
